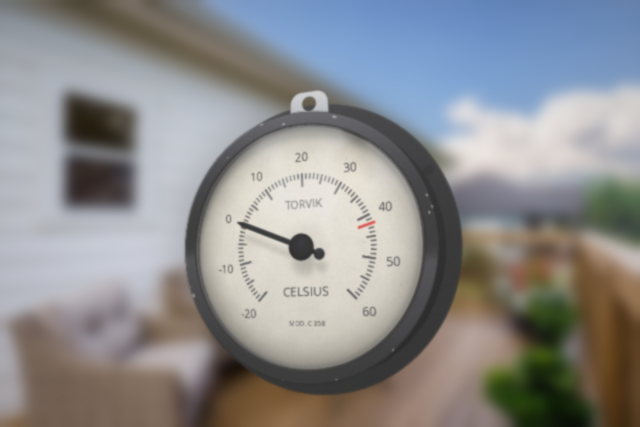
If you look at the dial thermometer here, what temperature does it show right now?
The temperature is 0 °C
